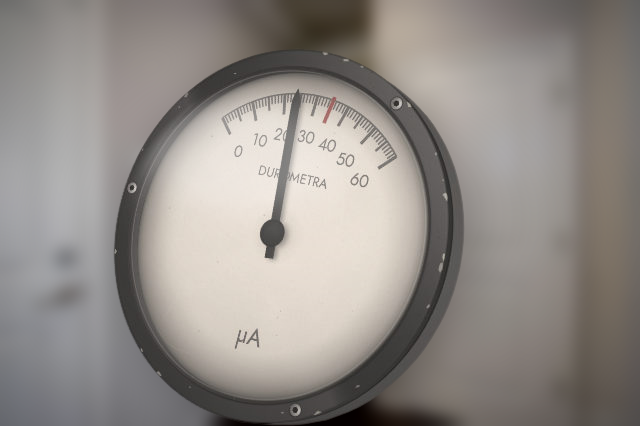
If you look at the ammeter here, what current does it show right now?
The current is 25 µA
